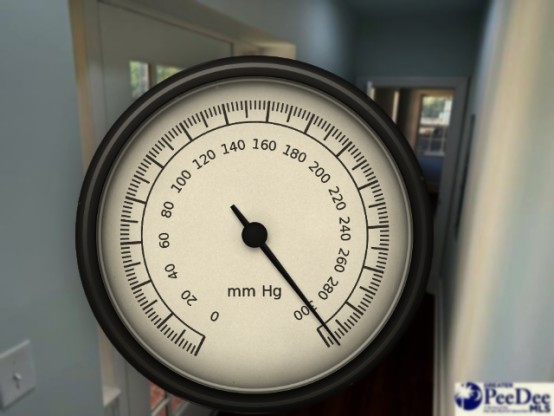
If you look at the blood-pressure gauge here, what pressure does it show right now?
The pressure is 296 mmHg
